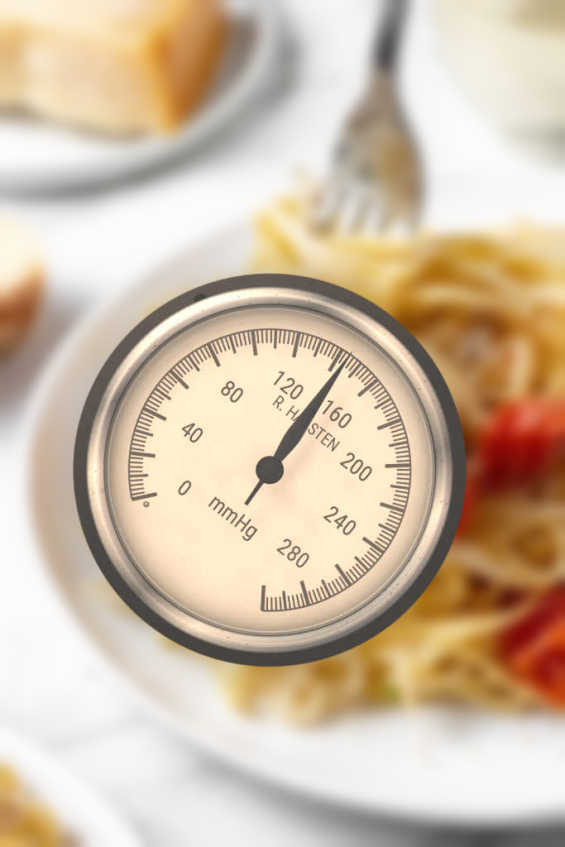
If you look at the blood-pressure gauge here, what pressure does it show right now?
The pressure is 144 mmHg
